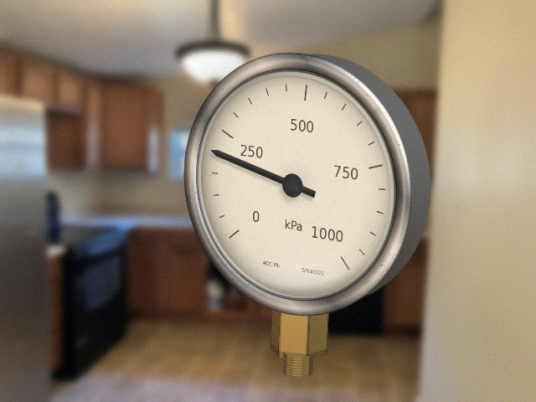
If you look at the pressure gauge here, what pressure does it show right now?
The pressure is 200 kPa
